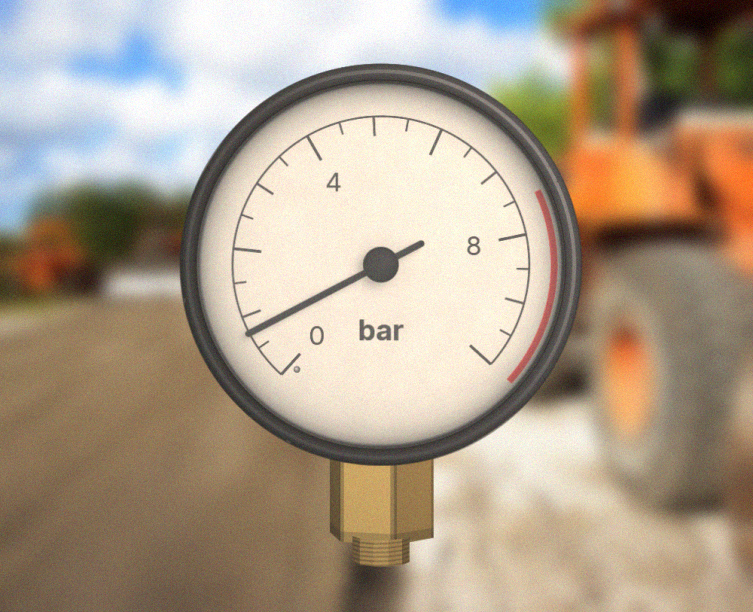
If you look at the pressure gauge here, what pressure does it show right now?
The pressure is 0.75 bar
